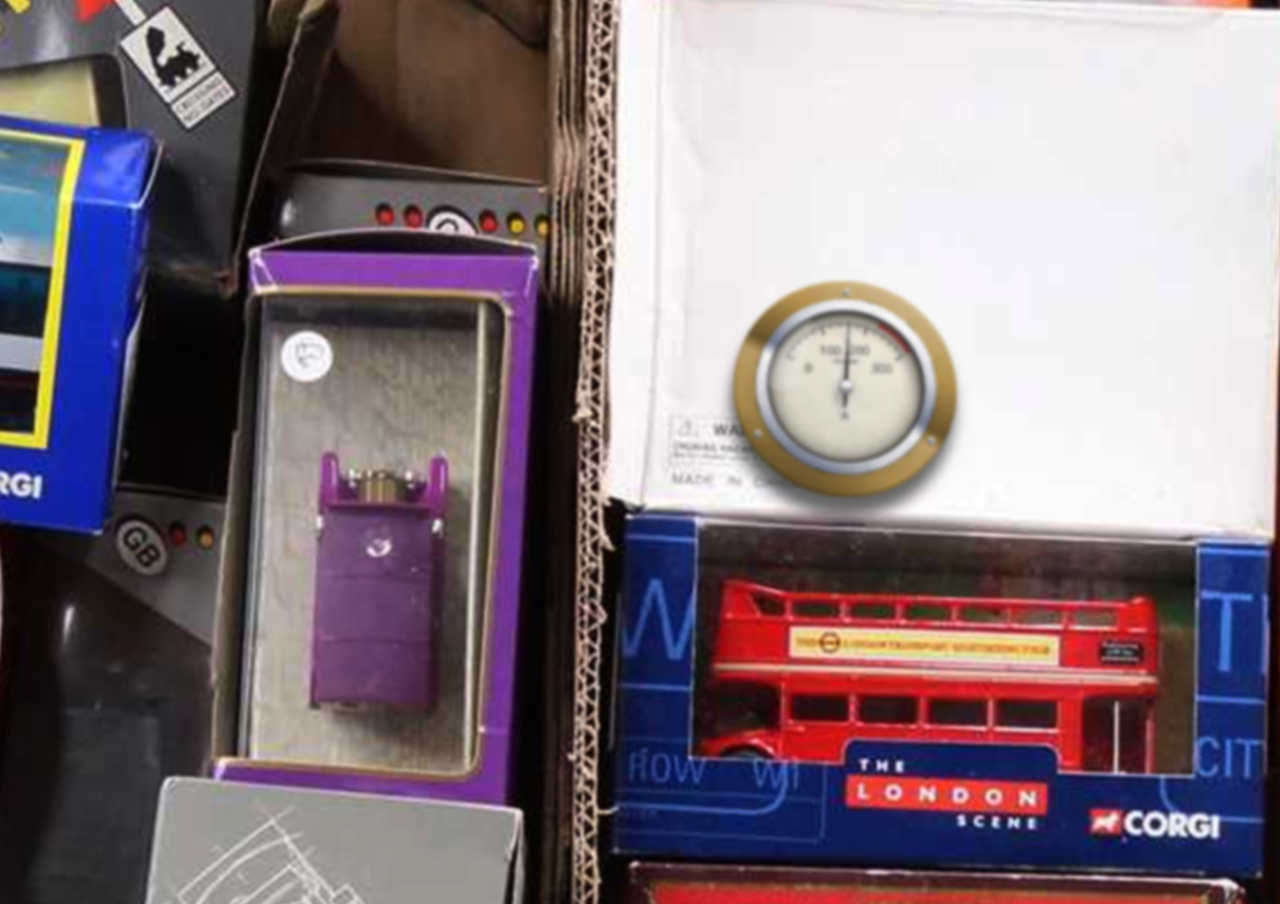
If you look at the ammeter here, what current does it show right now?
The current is 160 A
